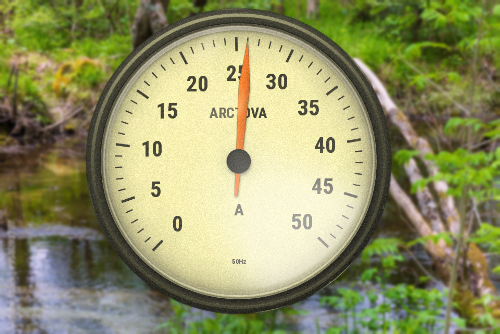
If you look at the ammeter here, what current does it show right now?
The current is 26 A
